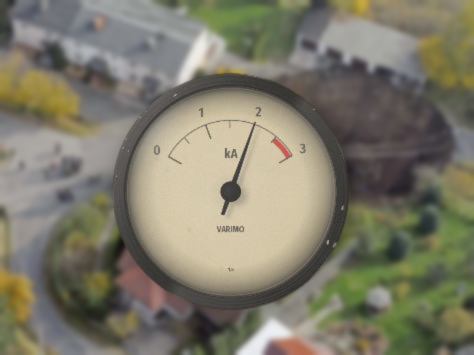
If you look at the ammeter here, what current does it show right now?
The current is 2 kA
